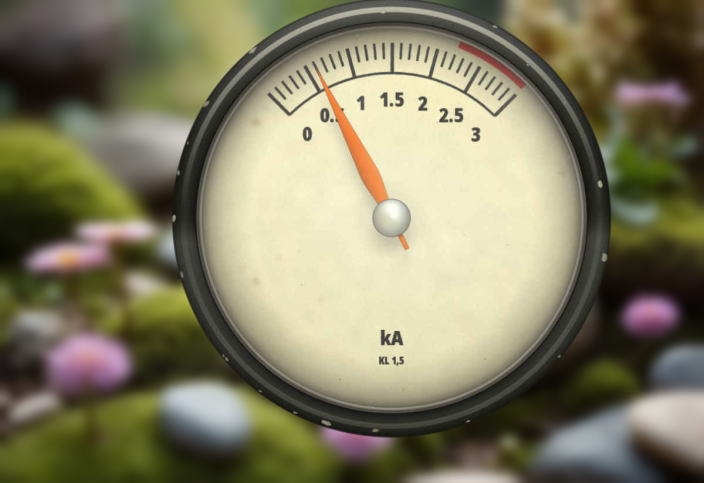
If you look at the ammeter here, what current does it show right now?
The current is 0.6 kA
